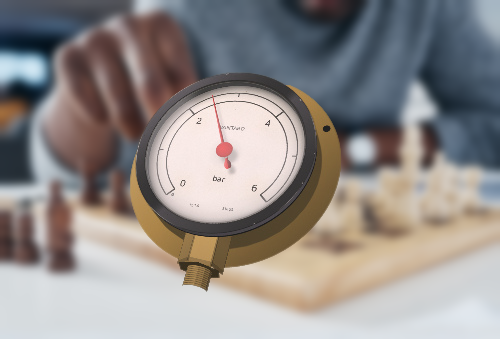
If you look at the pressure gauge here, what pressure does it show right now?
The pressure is 2.5 bar
